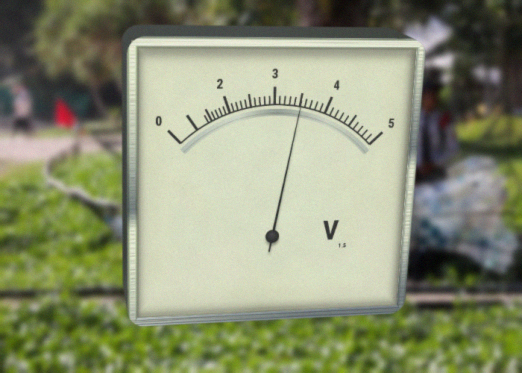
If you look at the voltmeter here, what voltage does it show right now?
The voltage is 3.5 V
